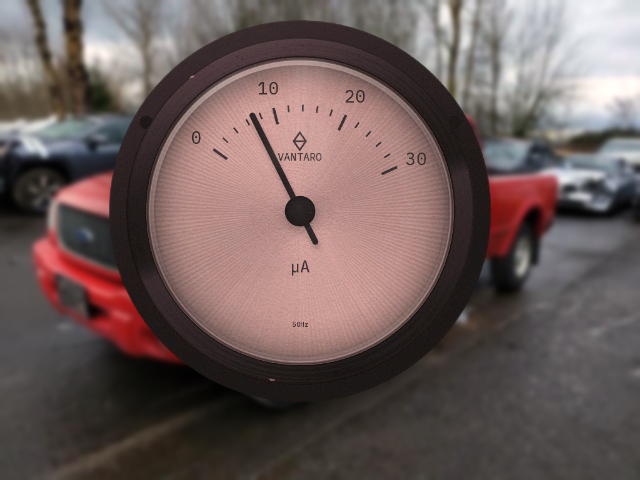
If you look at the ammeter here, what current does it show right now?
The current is 7 µA
